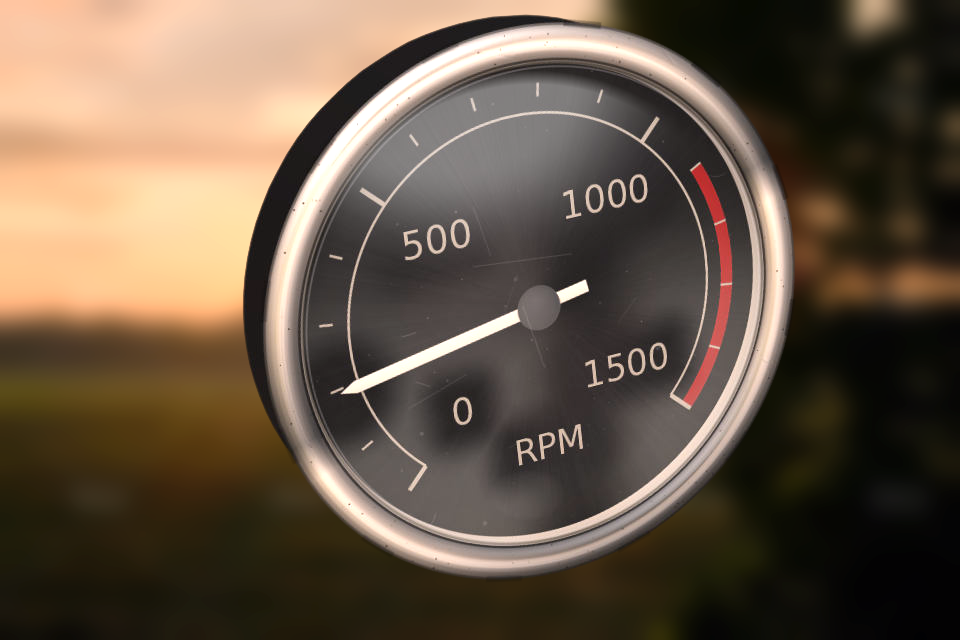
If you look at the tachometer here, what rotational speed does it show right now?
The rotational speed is 200 rpm
